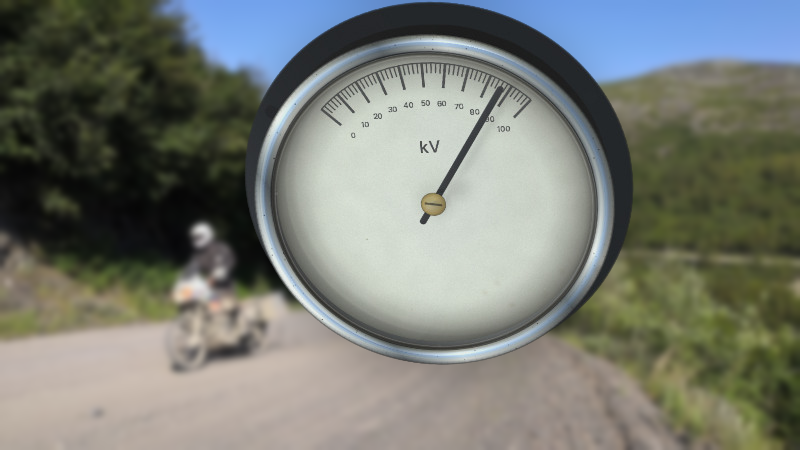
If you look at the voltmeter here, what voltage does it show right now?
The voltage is 86 kV
